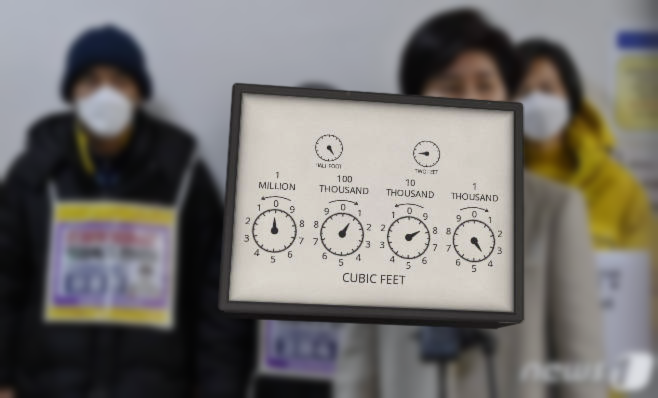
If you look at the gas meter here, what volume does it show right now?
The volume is 8400 ft³
